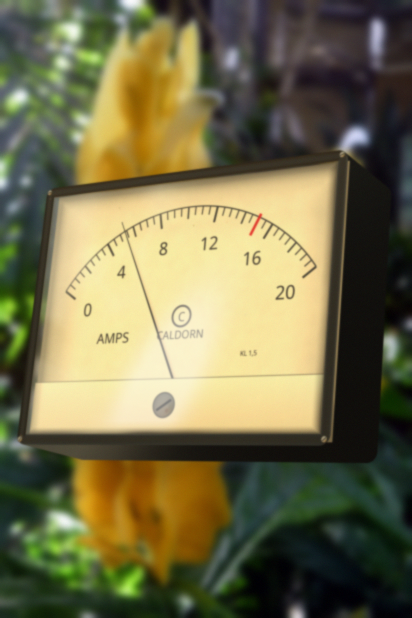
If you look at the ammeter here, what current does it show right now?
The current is 5.5 A
